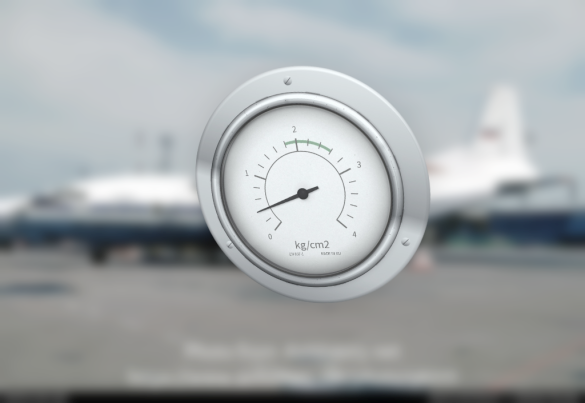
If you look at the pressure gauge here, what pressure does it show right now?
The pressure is 0.4 kg/cm²
